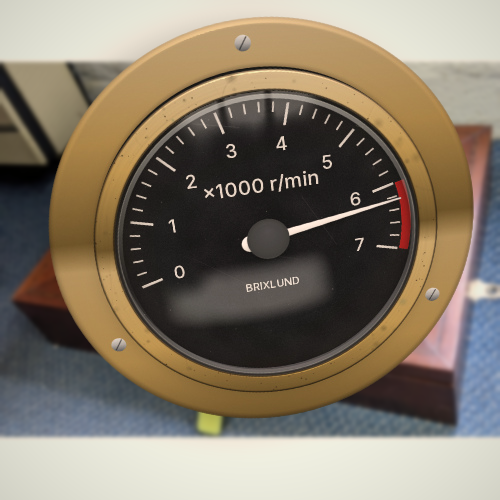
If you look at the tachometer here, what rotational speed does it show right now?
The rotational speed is 6200 rpm
